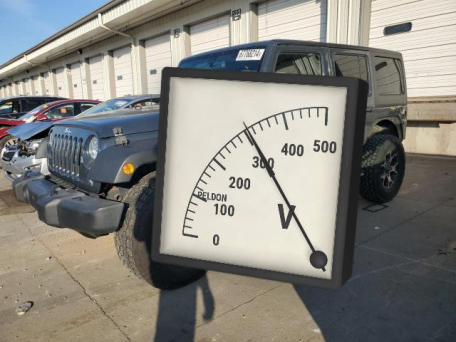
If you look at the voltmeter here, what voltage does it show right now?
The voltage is 310 V
